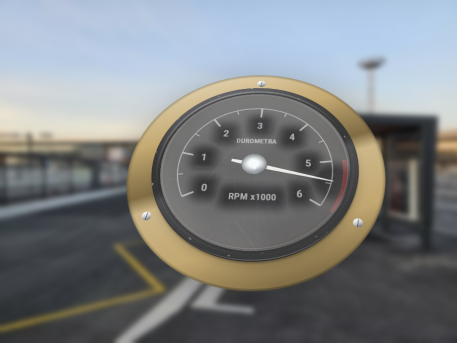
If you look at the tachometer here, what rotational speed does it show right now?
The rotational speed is 5500 rpm
